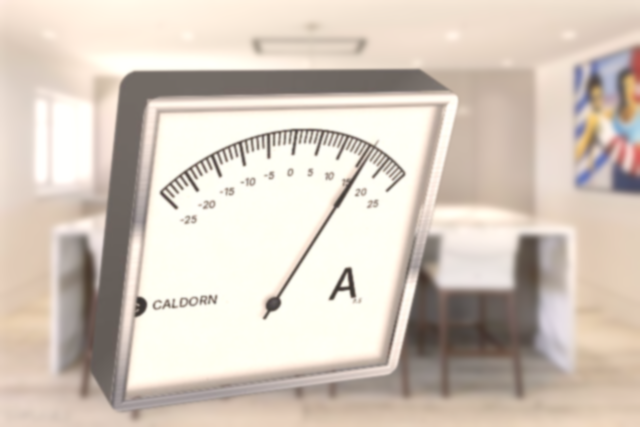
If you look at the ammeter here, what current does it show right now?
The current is 15 A
